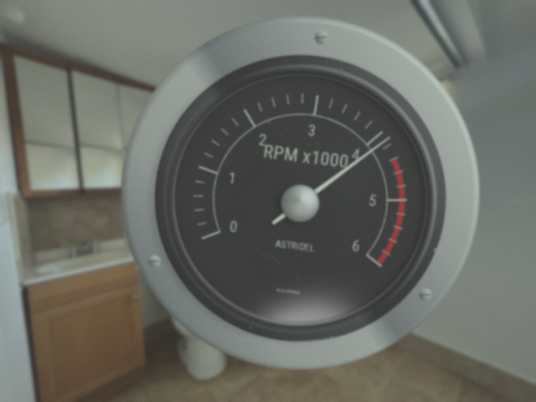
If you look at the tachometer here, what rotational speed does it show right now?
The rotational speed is 4100 rpm
